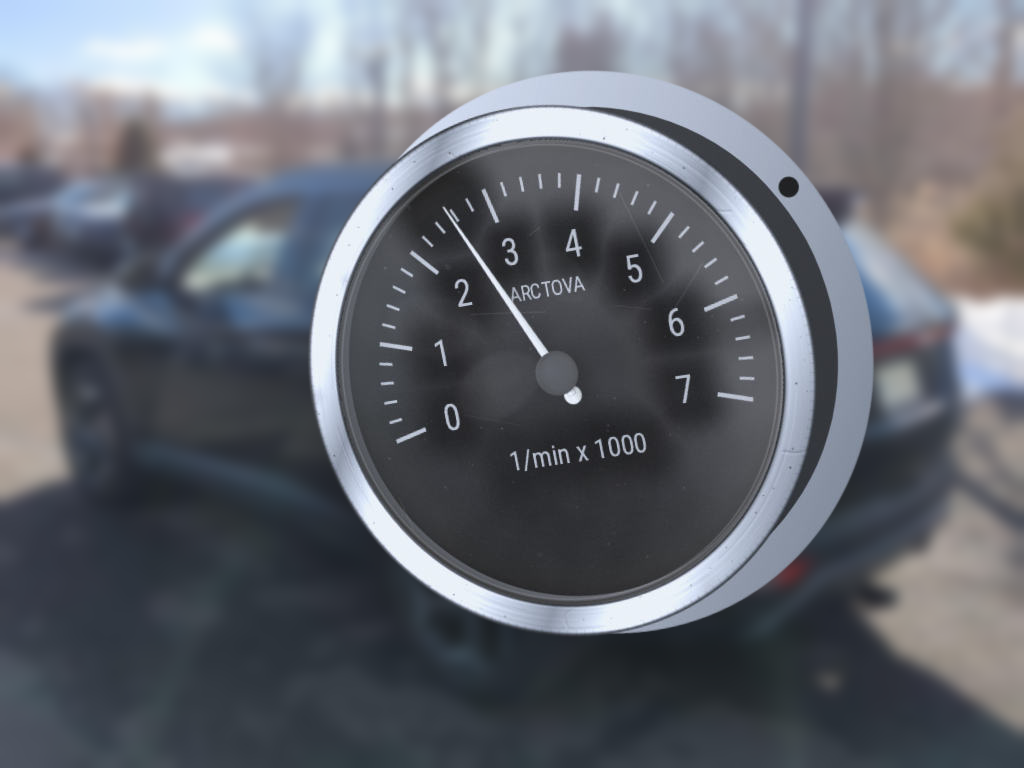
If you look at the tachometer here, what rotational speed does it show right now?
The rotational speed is 2600 rpm
